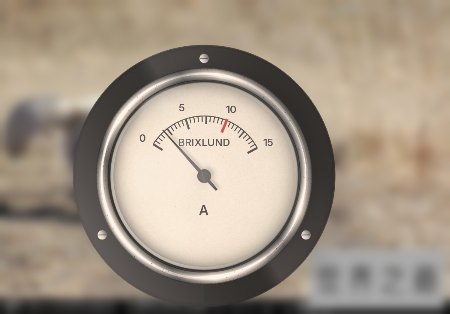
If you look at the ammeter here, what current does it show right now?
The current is 2 A
